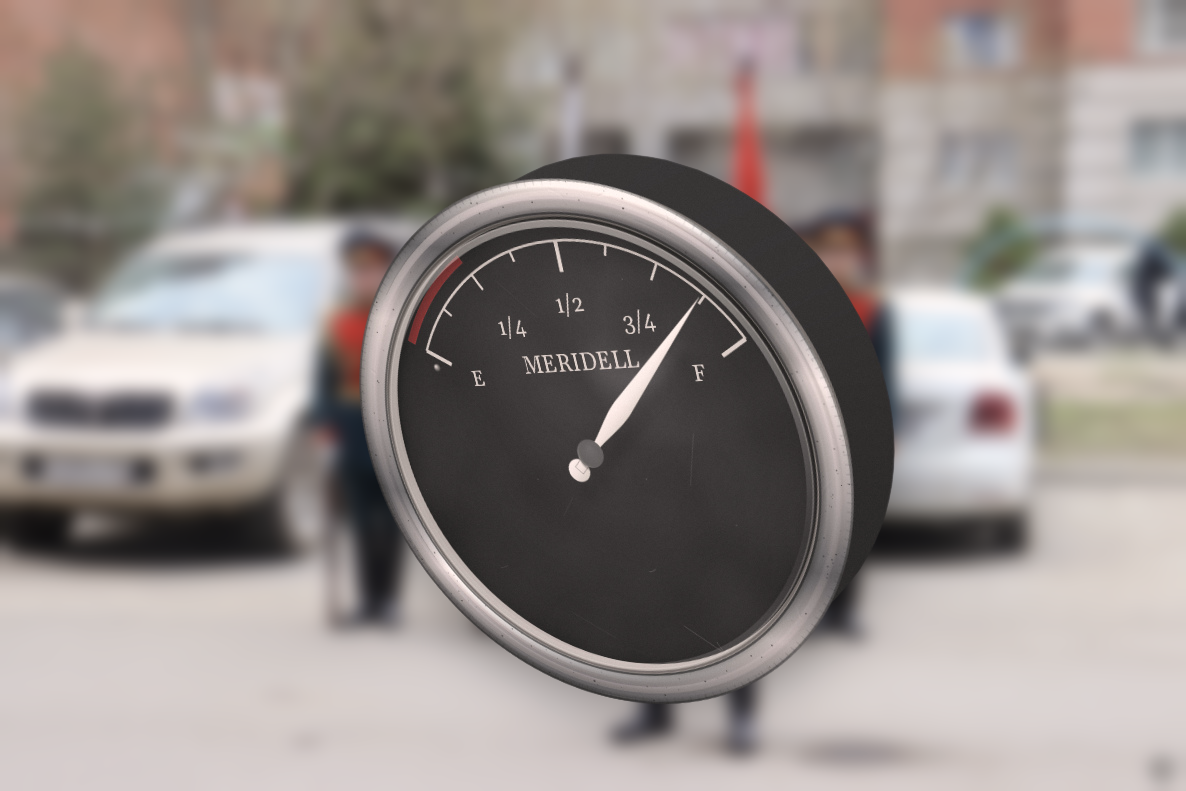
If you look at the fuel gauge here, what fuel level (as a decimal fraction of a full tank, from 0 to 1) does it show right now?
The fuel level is 0.875
